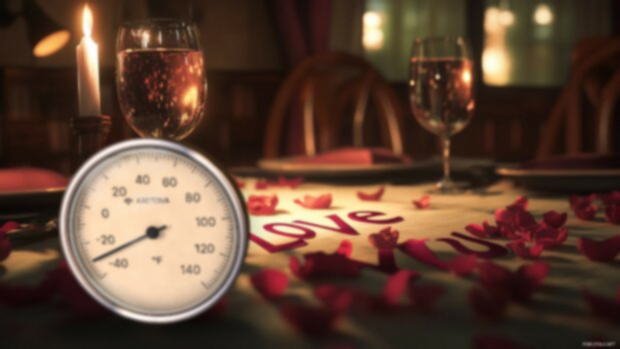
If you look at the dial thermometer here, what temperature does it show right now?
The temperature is -30 °F
